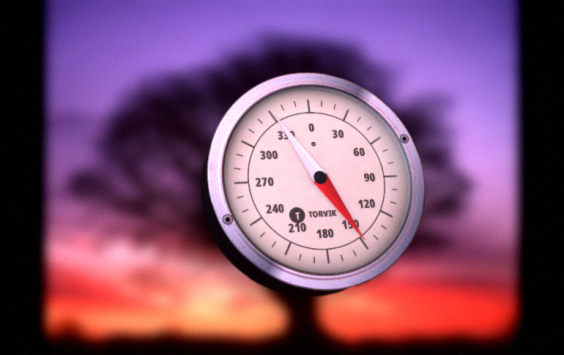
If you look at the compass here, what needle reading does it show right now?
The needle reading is 150 °
